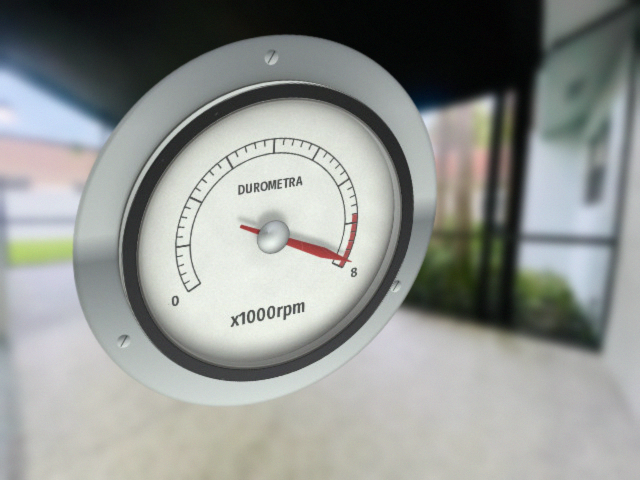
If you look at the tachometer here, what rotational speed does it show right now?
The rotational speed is 7800 rpm
